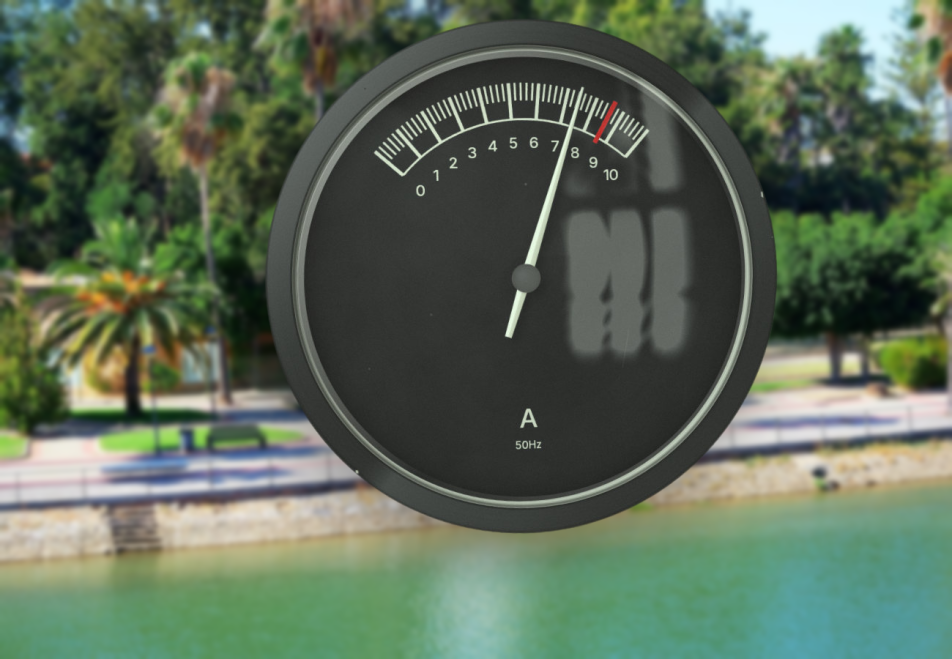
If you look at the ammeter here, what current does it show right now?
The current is 7.4 A
